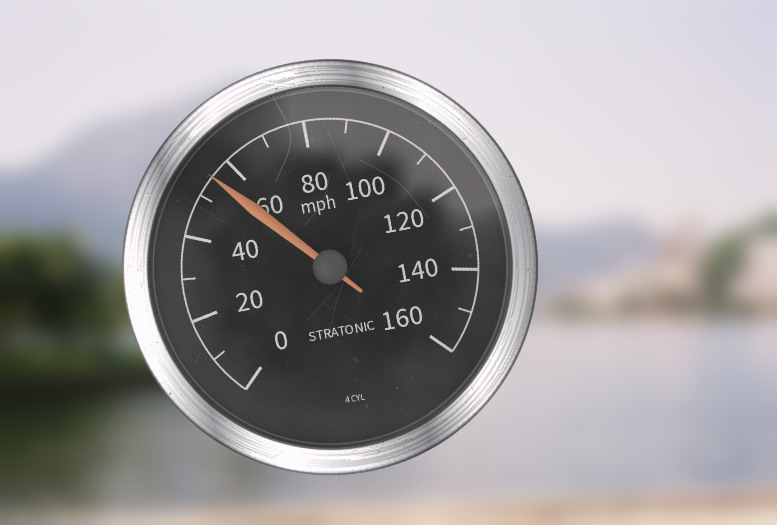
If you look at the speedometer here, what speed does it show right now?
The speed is 55 mph
